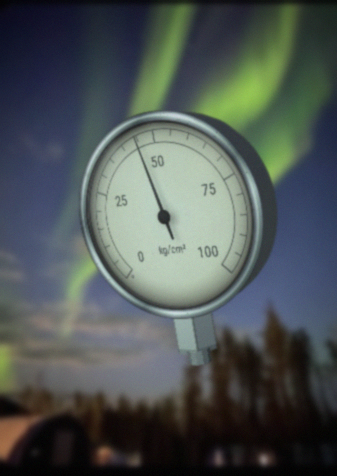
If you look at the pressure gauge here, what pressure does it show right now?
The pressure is 45 kg/cm²
